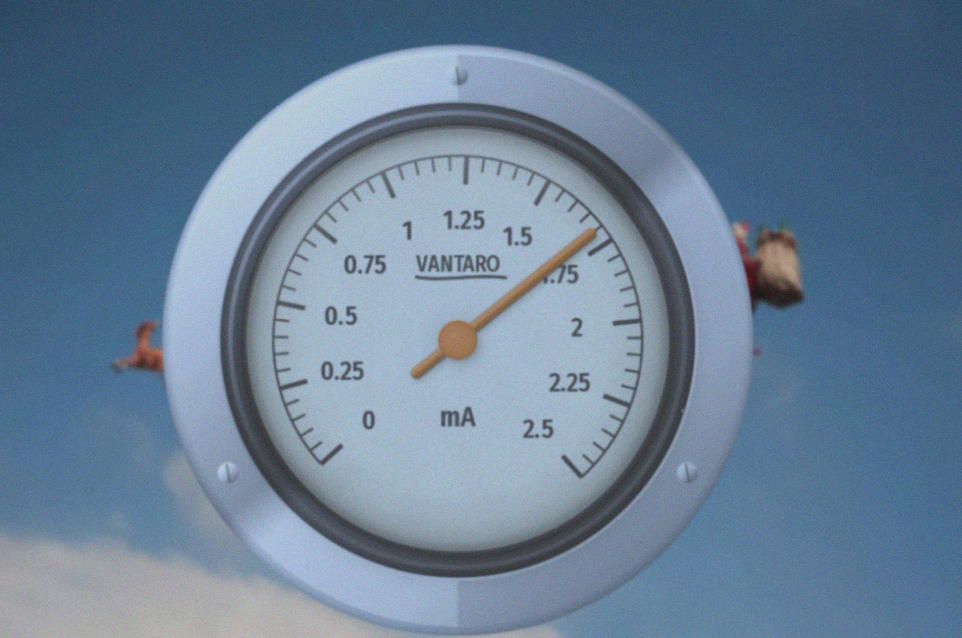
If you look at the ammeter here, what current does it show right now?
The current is 1.7 mA
